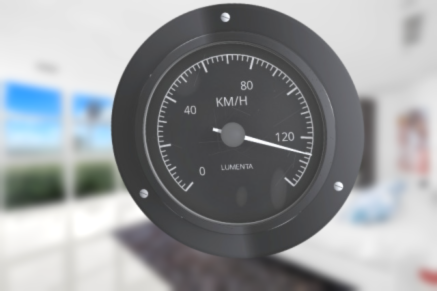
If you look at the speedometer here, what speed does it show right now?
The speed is 126 km/h
